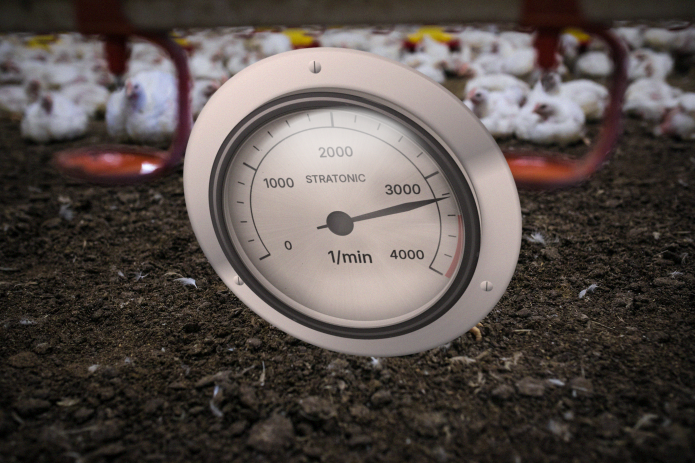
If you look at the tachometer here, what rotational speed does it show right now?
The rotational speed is 3200 rpm
